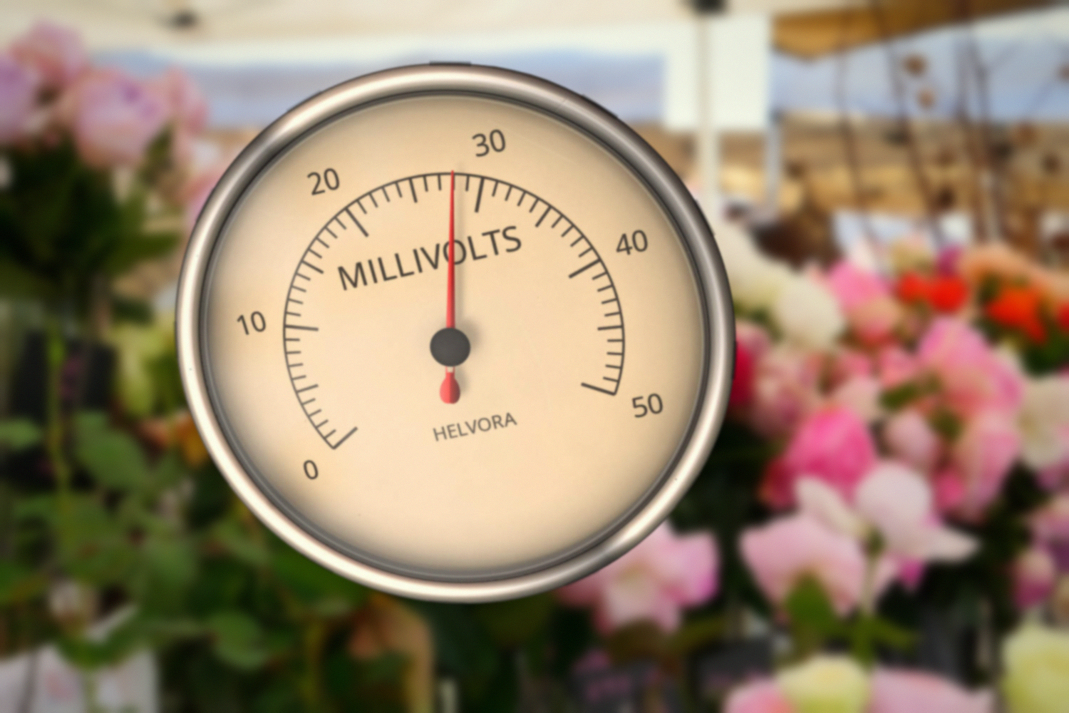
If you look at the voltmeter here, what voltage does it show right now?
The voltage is 28 mV
